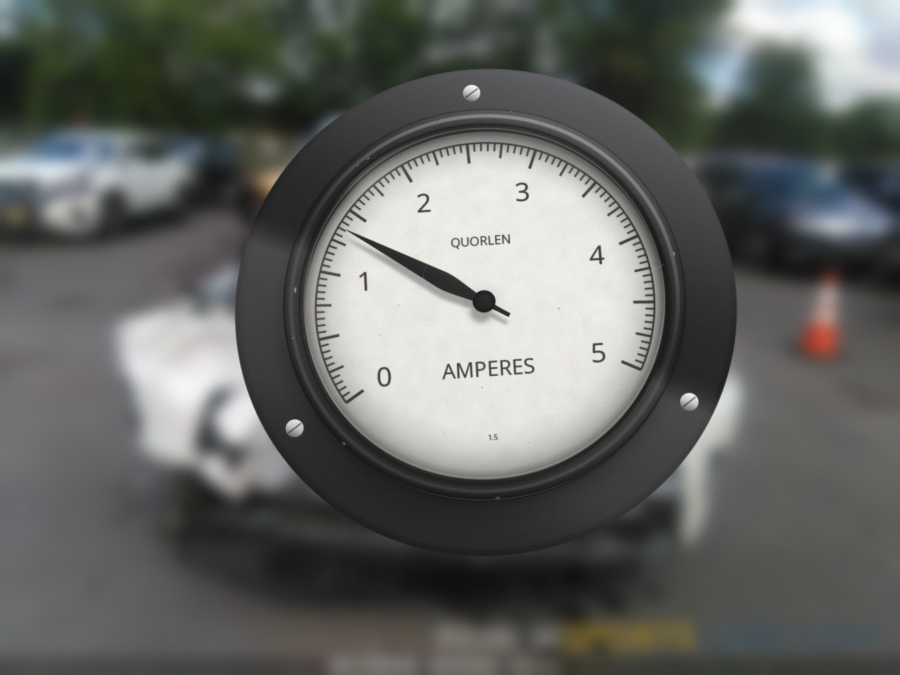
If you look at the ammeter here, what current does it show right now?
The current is 1.35 A
